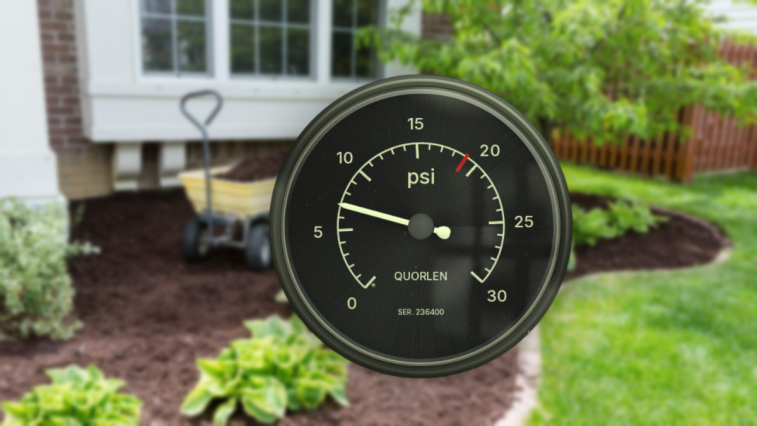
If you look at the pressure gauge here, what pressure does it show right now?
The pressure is 7 psi
